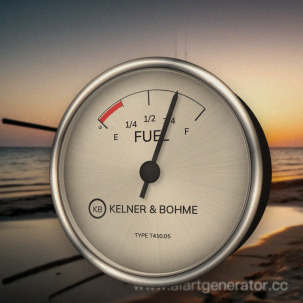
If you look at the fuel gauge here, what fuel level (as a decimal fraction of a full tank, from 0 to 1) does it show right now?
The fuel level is 0.75
